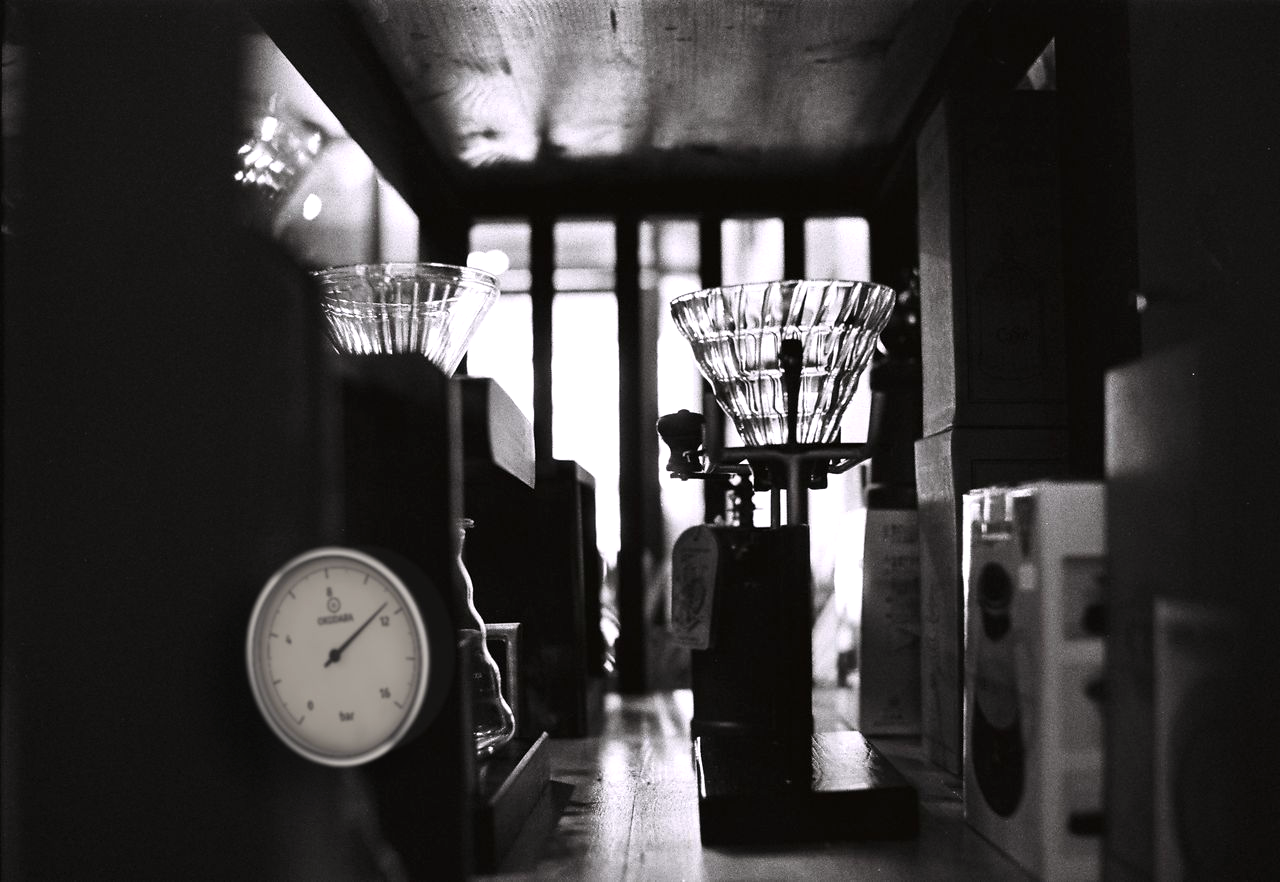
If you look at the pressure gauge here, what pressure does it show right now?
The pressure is 11.5 bar
